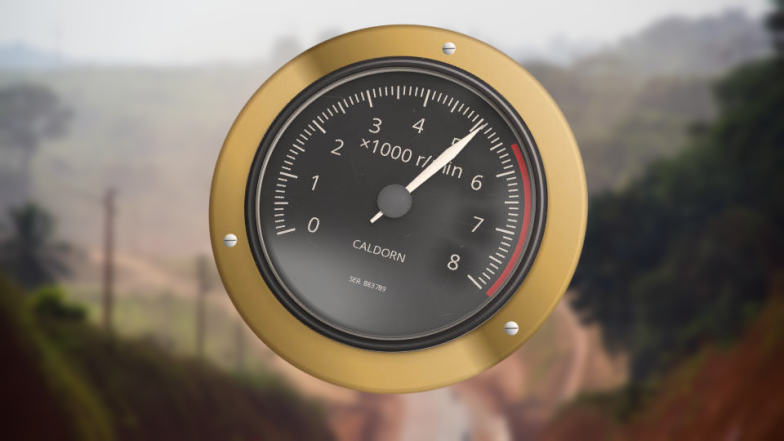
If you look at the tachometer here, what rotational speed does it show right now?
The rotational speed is 5100 rpm
